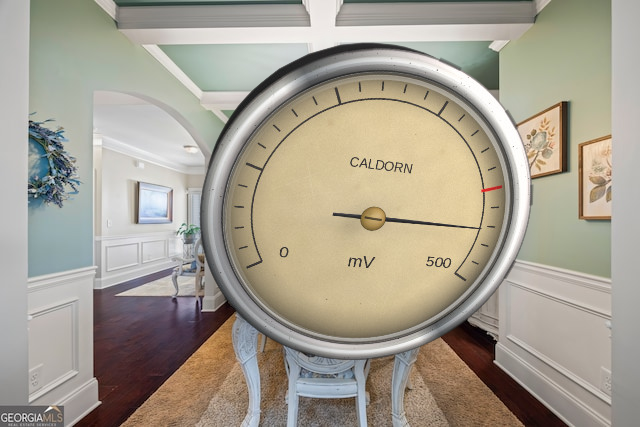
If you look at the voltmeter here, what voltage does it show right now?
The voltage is 440 mV
